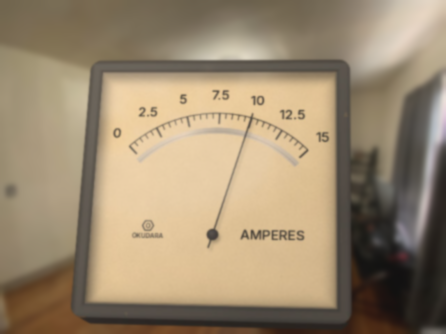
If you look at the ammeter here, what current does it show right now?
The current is 10 A
